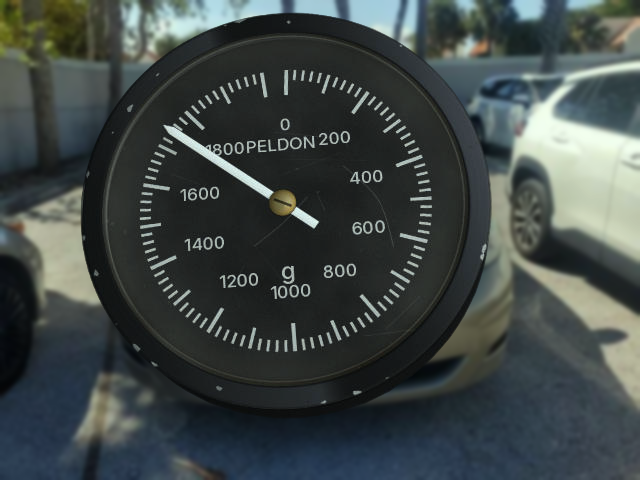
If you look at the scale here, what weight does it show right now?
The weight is 1740 g
